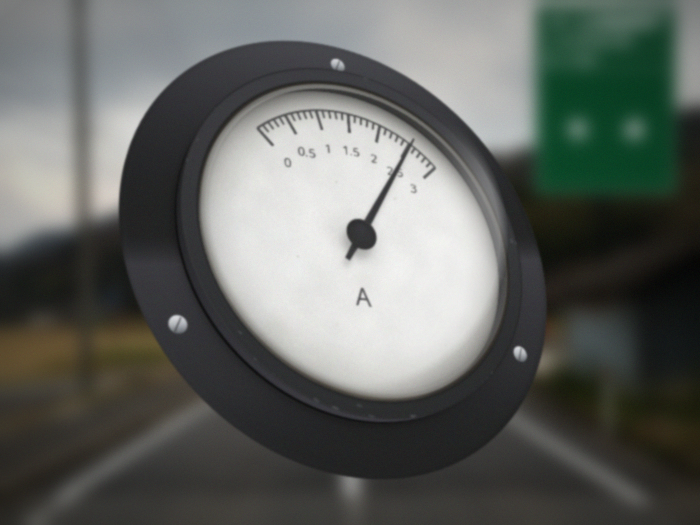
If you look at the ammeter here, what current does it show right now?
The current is 2.5 A
